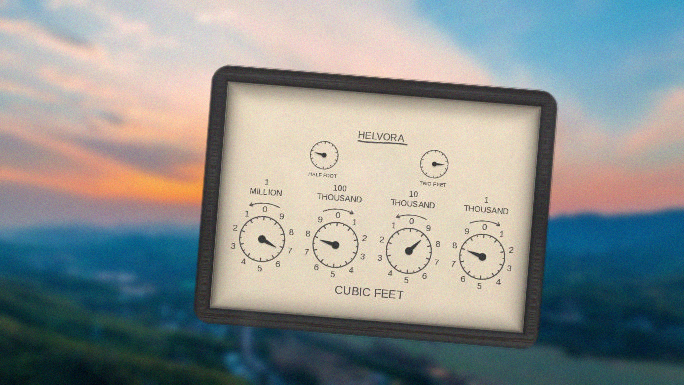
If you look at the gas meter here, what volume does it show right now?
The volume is 678800 ft³
